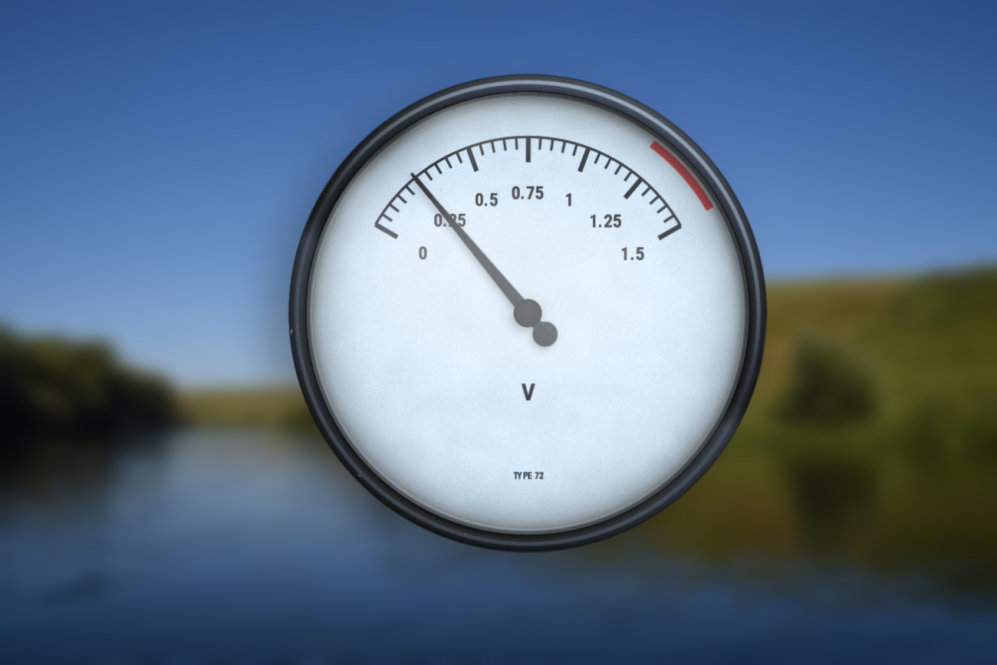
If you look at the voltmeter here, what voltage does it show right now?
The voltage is 0.25 V
